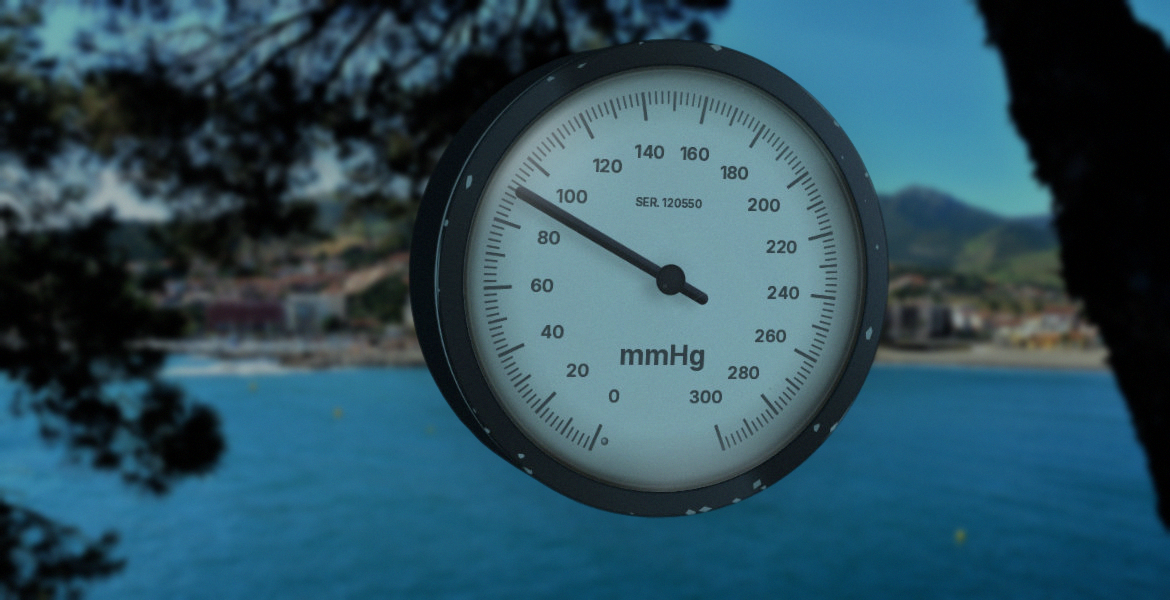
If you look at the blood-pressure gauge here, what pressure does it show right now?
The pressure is 90 mmHg
